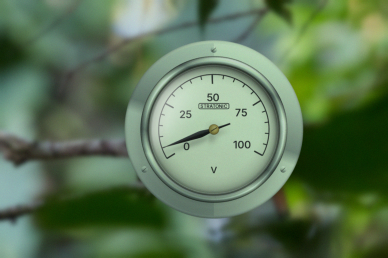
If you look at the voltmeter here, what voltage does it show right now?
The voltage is 5 V
